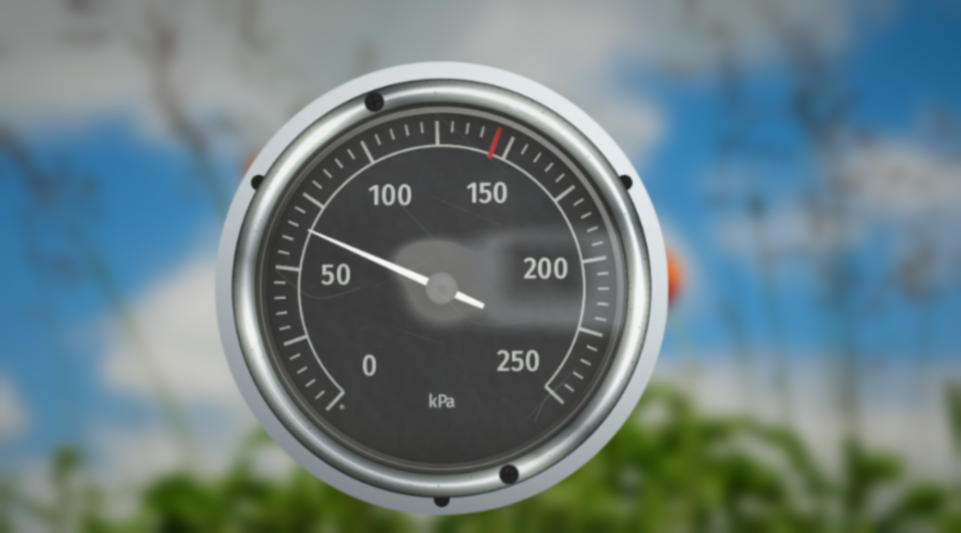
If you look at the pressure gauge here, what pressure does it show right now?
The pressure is 65 kPa
